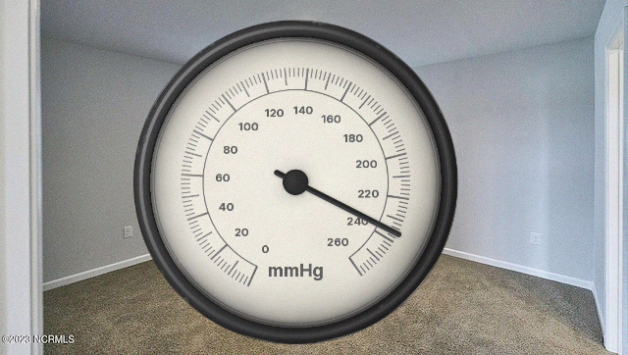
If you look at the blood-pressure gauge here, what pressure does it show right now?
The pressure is 236 mmHg
